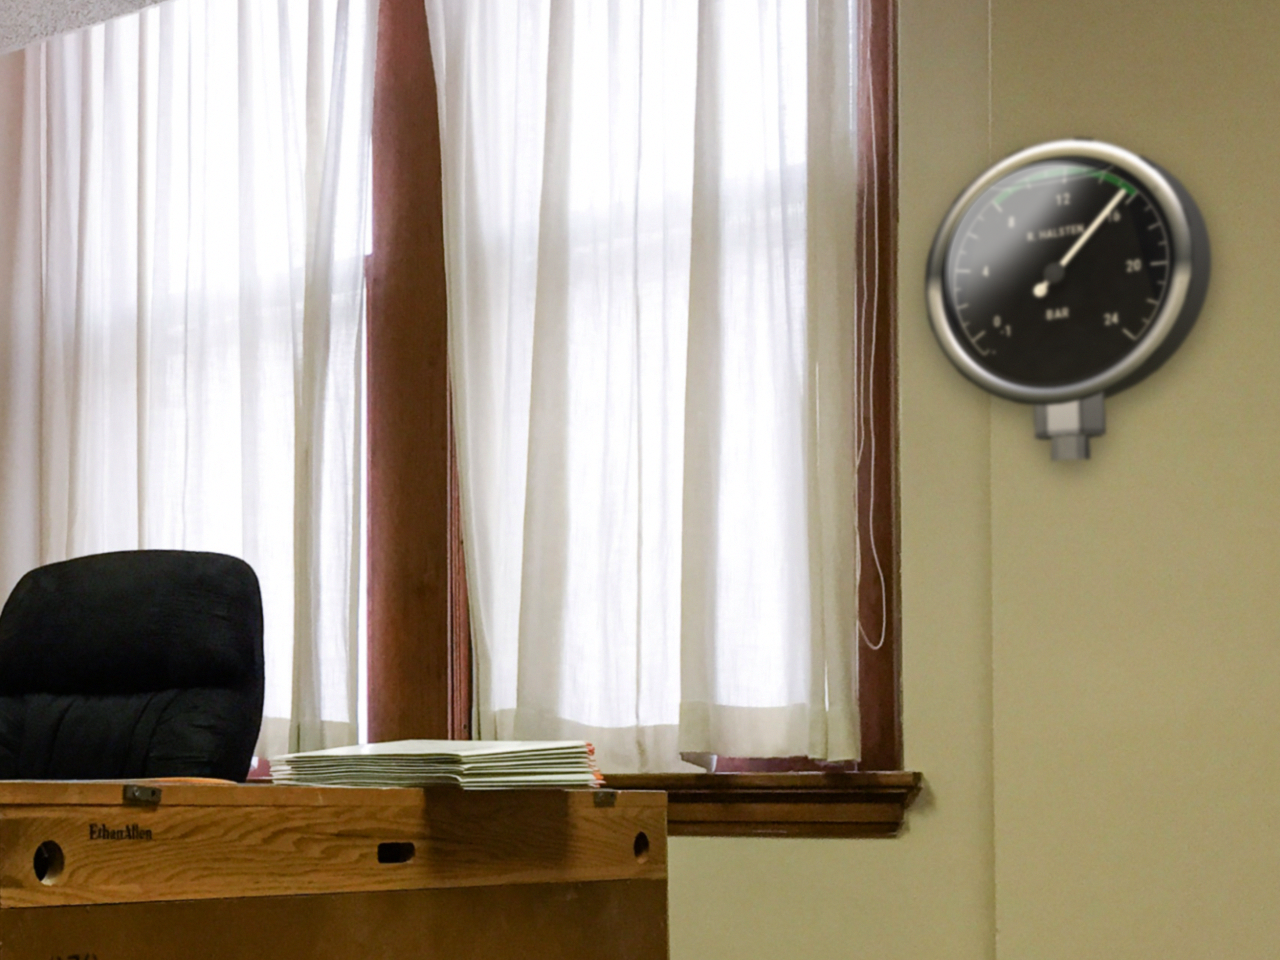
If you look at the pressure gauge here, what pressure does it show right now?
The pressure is 15.5 bar
